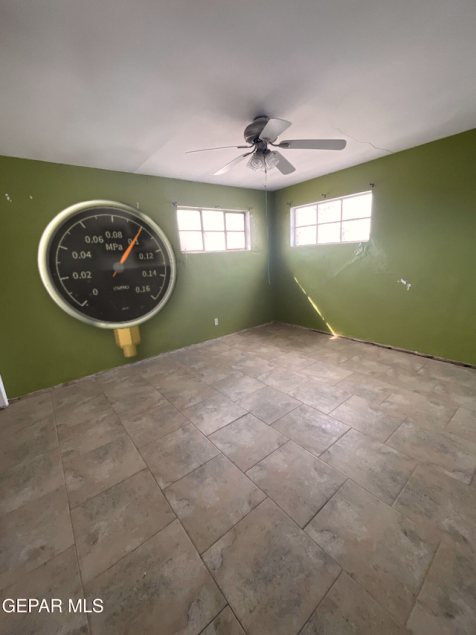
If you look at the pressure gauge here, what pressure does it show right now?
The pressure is 0.1 MPa
